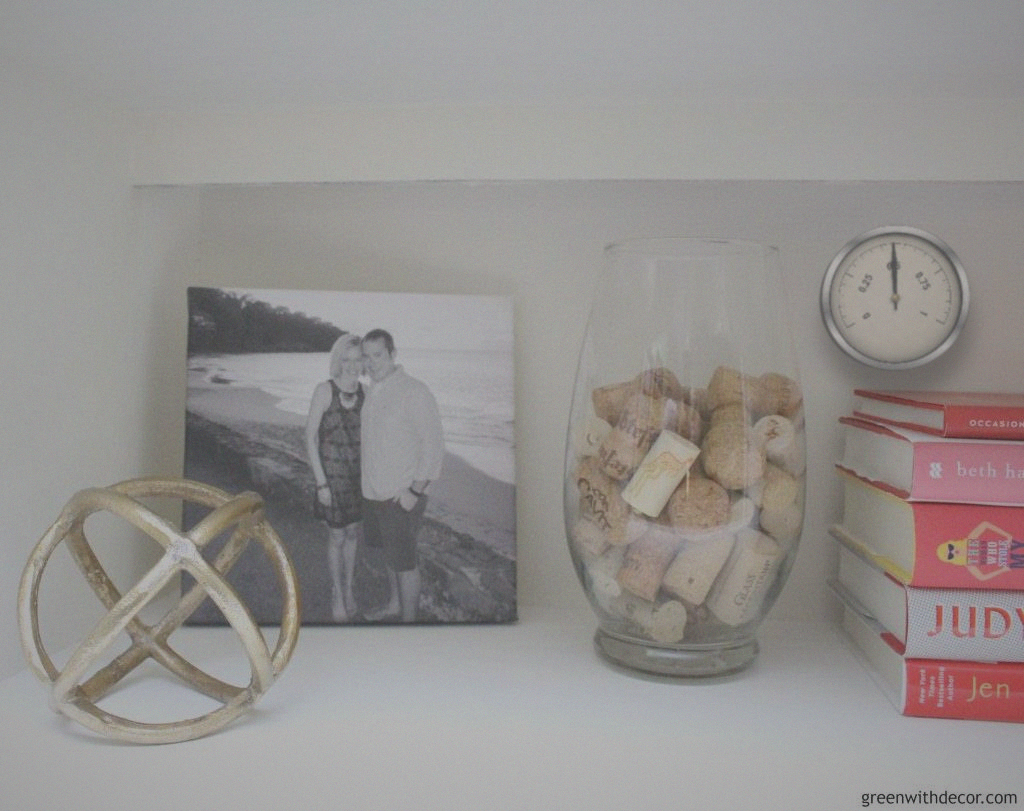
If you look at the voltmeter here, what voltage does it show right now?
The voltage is 0.5 V
